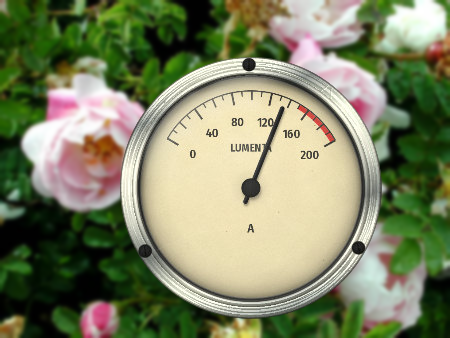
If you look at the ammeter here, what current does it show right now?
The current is 135 A
